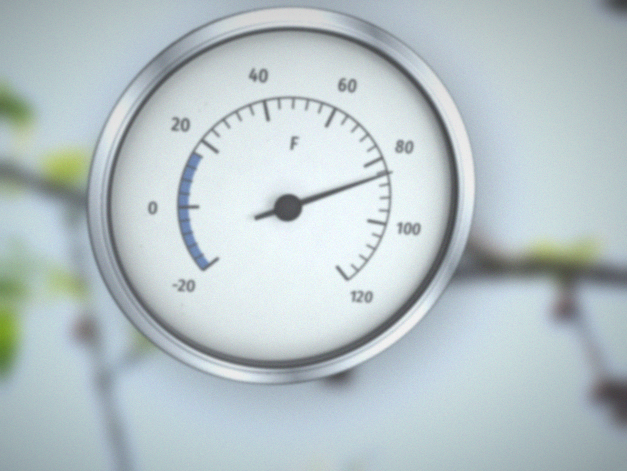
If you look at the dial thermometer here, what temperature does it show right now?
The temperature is 84 °F
